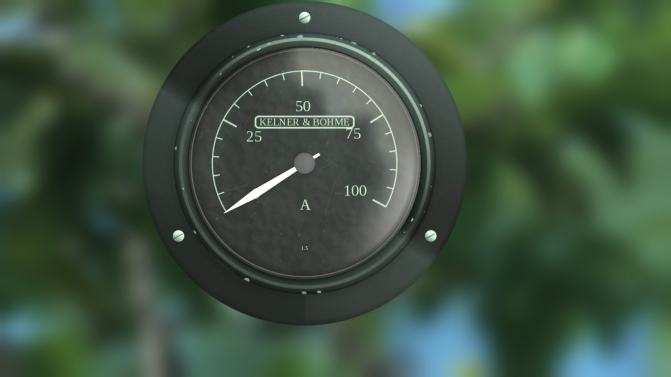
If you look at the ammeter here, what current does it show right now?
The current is 0 A
